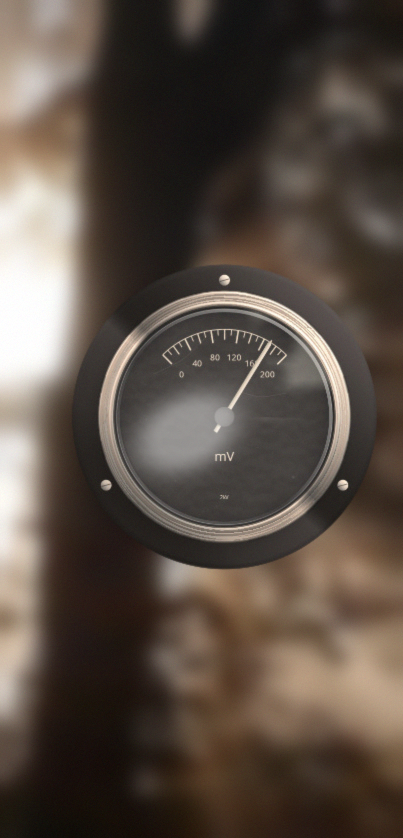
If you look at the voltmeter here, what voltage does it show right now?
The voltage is 170 mV
